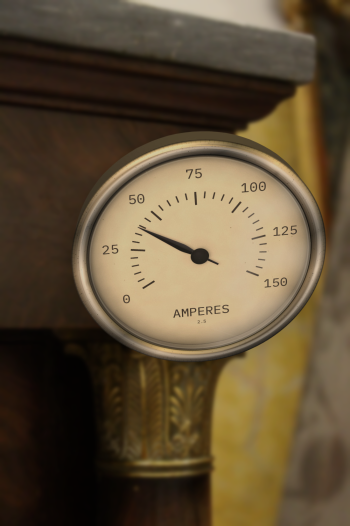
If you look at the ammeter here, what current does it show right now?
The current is 40 A
